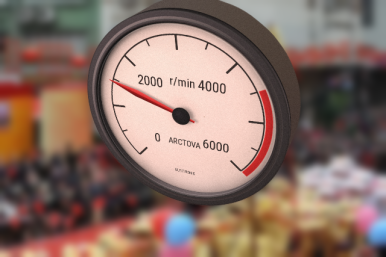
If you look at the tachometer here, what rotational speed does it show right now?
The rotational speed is 1500 rpm
